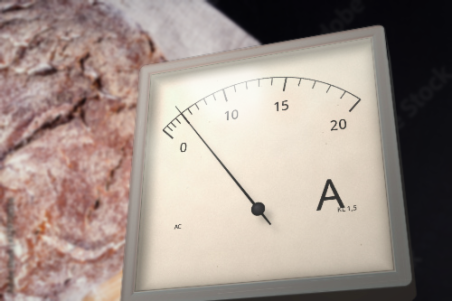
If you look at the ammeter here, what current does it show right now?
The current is 5 A
